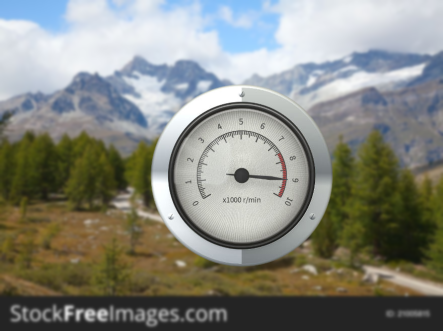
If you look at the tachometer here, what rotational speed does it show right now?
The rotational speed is 9000 rpm
